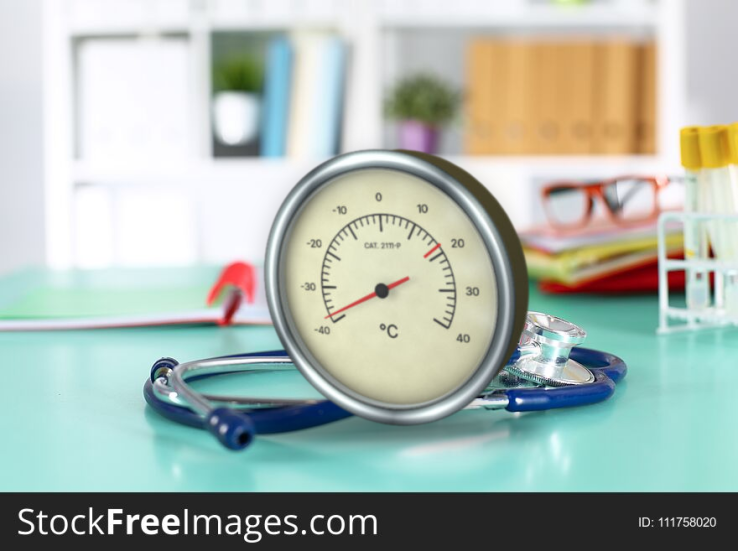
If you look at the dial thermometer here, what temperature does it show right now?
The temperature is -38 °C
